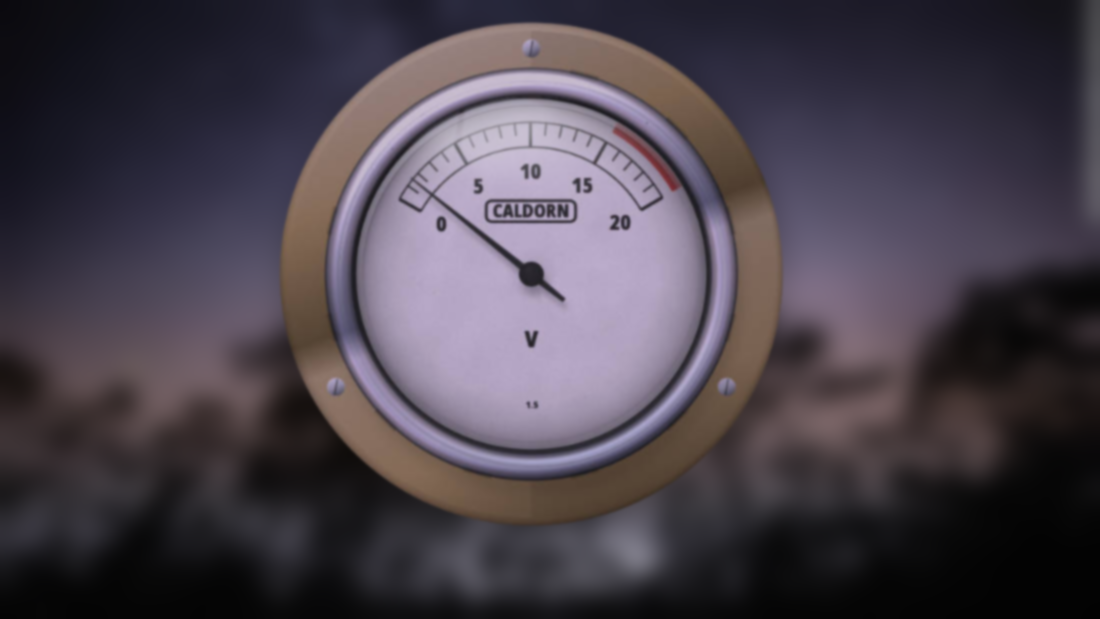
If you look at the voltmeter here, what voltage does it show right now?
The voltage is 1.5 V
